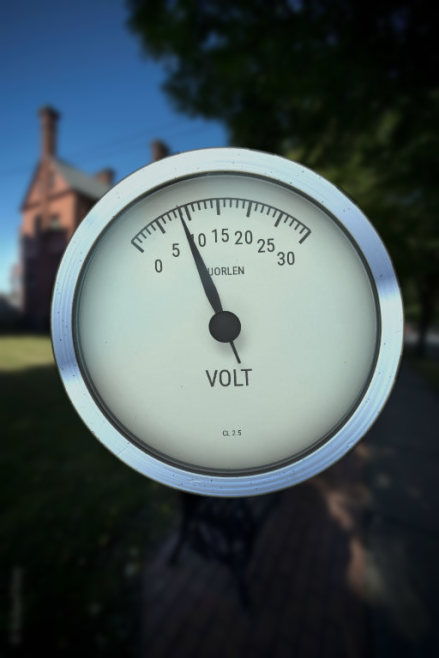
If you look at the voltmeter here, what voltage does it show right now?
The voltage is 9 V
